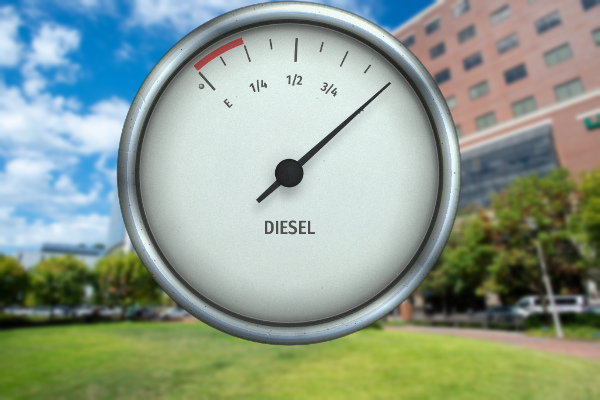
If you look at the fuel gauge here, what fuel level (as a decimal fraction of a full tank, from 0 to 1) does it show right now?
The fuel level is 1
